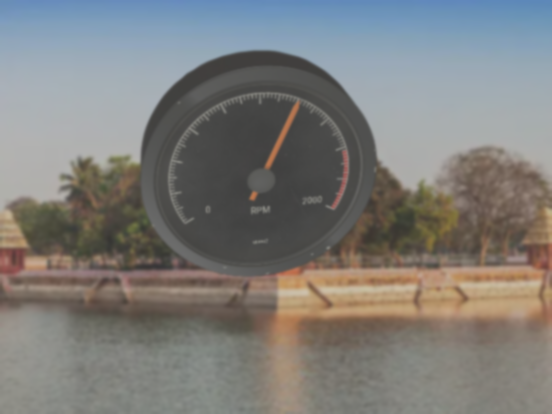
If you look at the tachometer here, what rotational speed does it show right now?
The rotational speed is 1200 rpm
